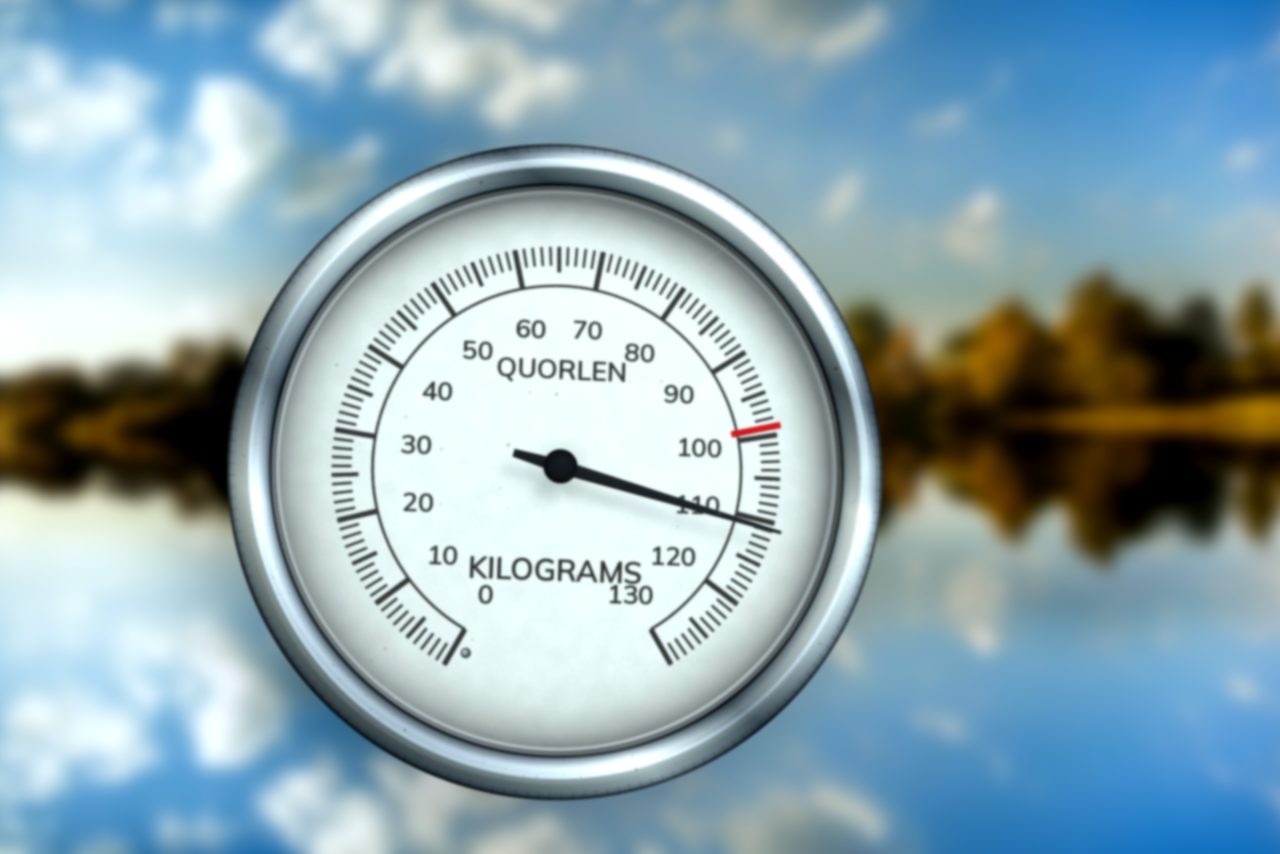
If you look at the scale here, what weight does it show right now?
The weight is 111 kg
